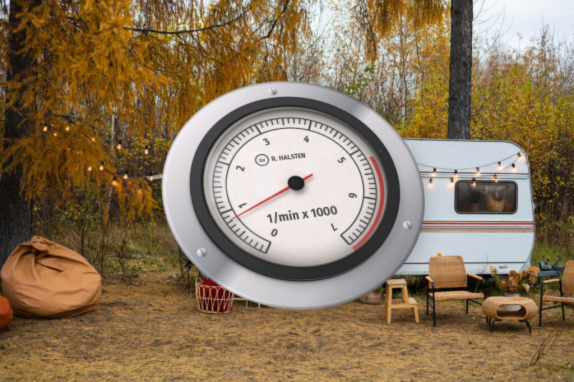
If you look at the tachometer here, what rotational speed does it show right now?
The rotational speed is 800 rpm
